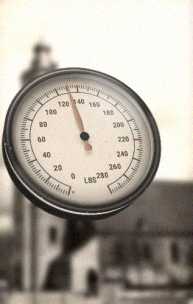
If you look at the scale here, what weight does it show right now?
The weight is 130 lb
